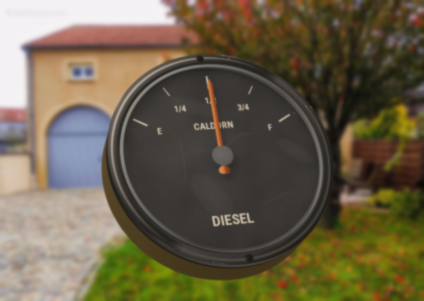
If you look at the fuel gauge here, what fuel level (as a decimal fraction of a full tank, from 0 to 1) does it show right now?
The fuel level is 0.5
